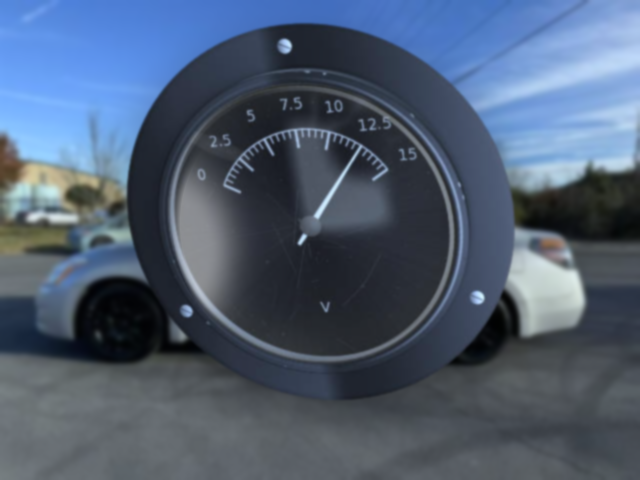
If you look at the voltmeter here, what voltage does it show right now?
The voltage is 12.5 V
